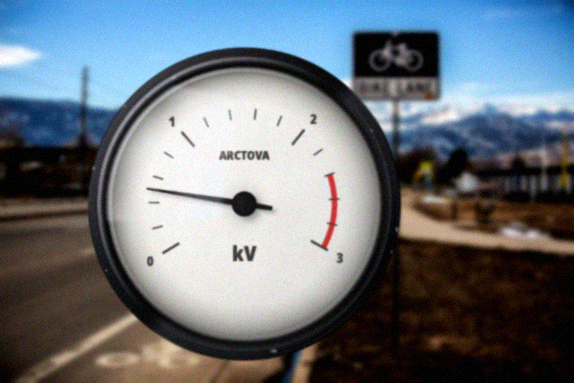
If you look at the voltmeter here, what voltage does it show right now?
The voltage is 0.5 kV
